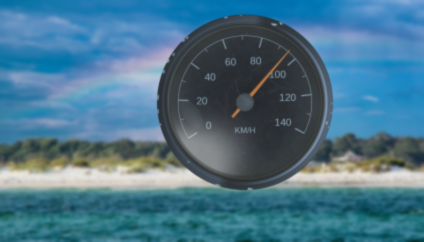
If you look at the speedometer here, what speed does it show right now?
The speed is 95 km/h
